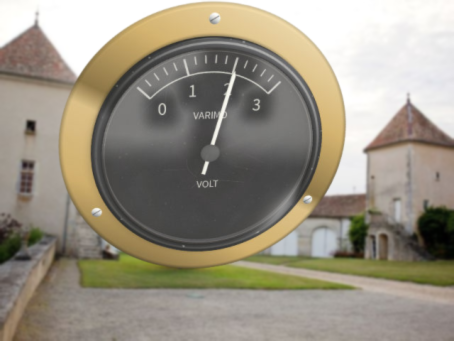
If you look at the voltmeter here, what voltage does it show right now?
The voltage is 2 V
